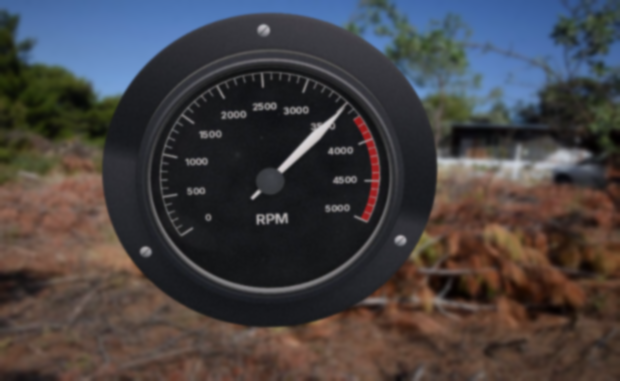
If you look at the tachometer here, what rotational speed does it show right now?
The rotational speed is 3500 rpm
